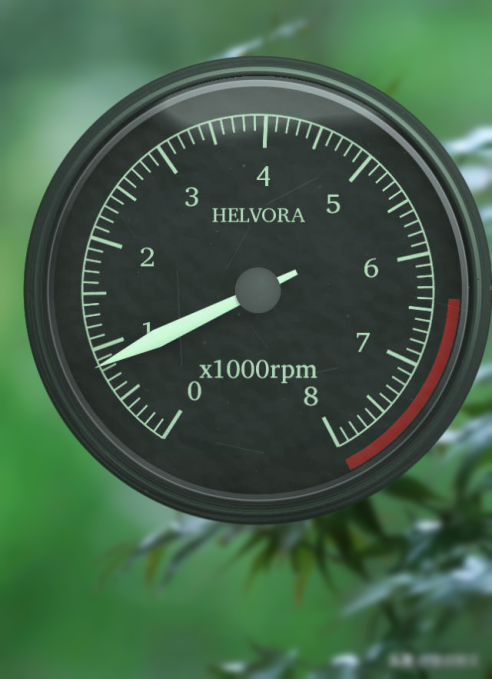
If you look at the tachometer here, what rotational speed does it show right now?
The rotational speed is 850 rpm
